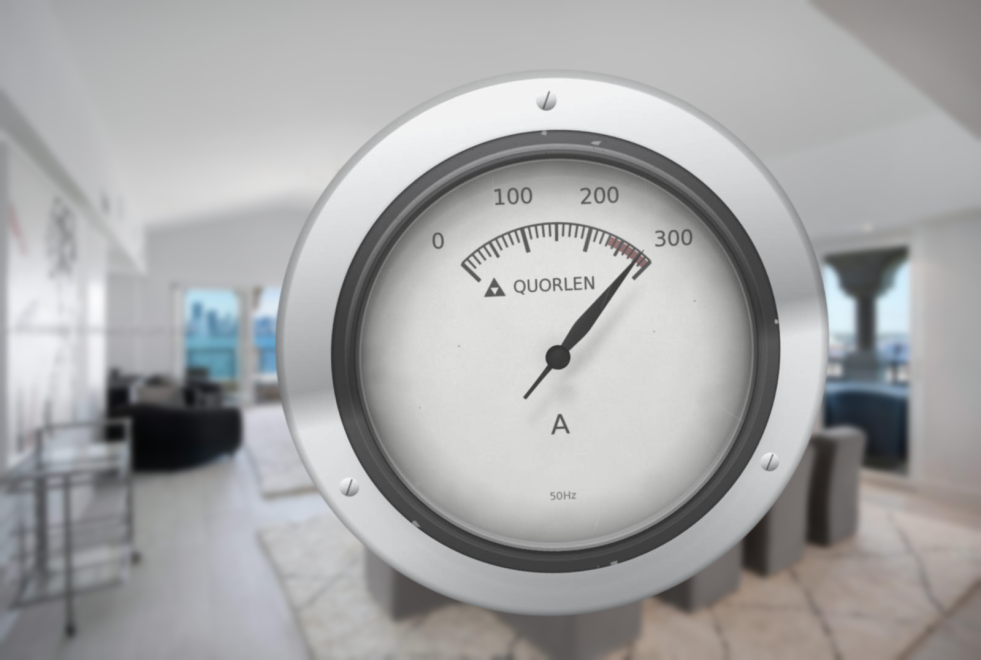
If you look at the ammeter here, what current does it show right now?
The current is 280 A
